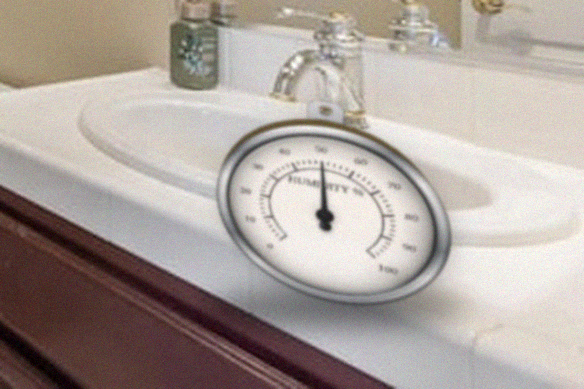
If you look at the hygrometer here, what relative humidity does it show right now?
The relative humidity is 50 %
